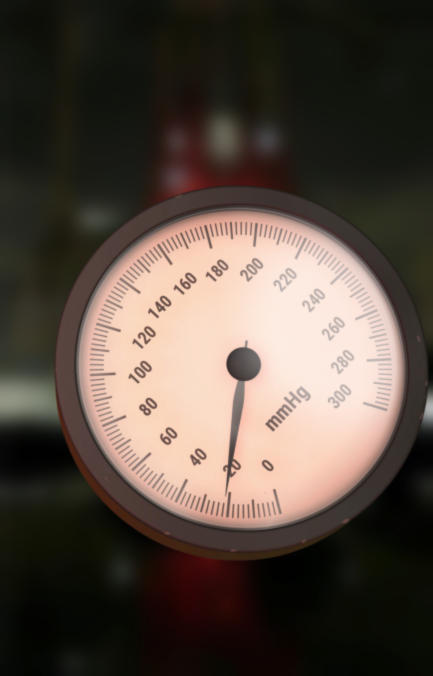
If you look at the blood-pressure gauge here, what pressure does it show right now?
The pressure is 22 mmHg
